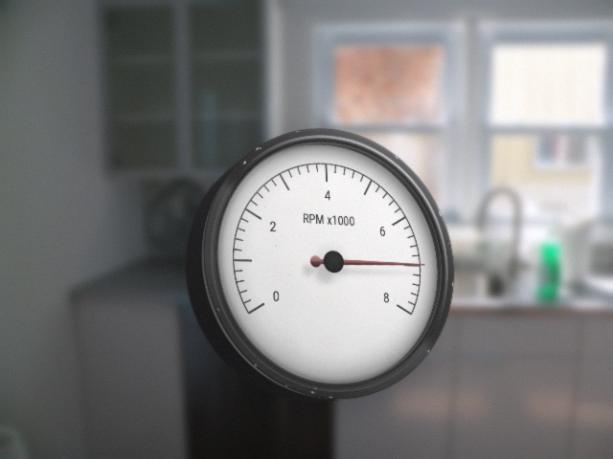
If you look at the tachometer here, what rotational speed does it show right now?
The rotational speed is 7000 rpm
